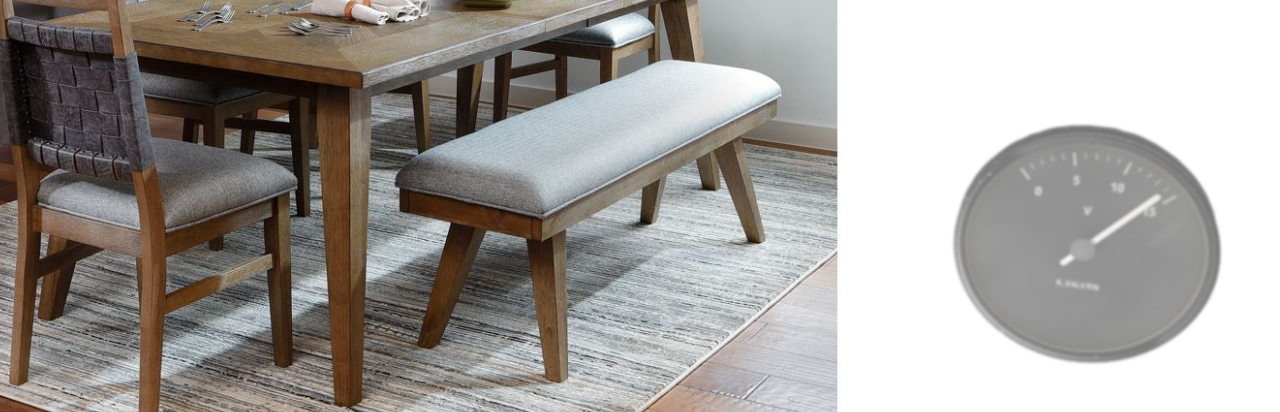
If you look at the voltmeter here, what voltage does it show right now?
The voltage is 14 V
